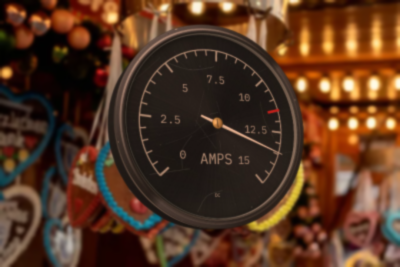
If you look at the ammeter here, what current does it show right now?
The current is 13.5 A
